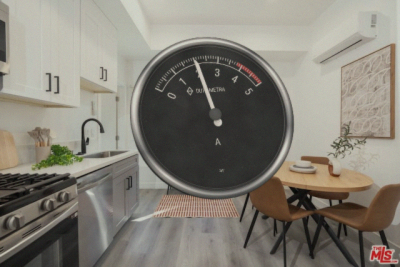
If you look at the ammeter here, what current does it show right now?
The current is 2 A
